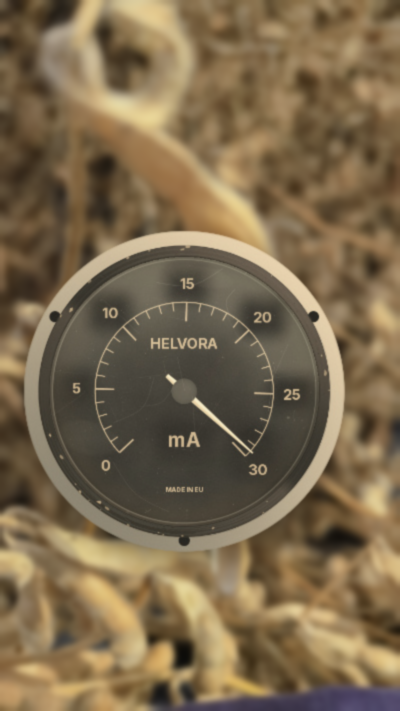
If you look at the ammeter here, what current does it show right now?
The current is 29.5 mA
